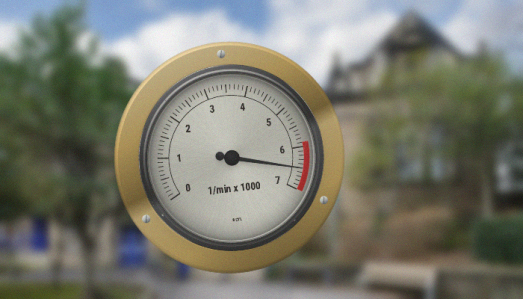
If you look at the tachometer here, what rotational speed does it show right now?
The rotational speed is 6500 rpm
